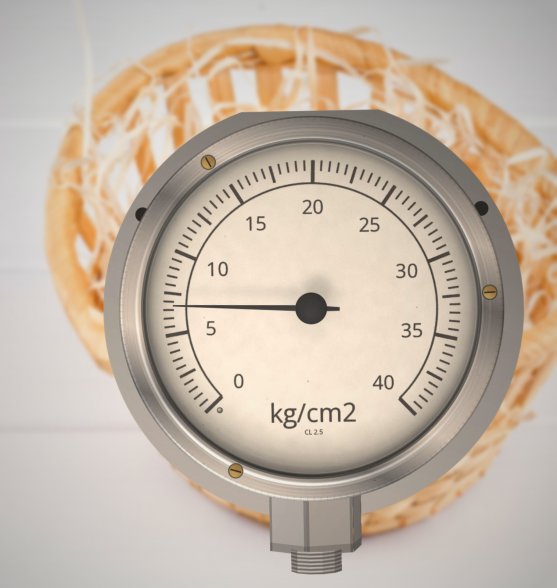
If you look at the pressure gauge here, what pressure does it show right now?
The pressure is 6.75 kg/cm²
